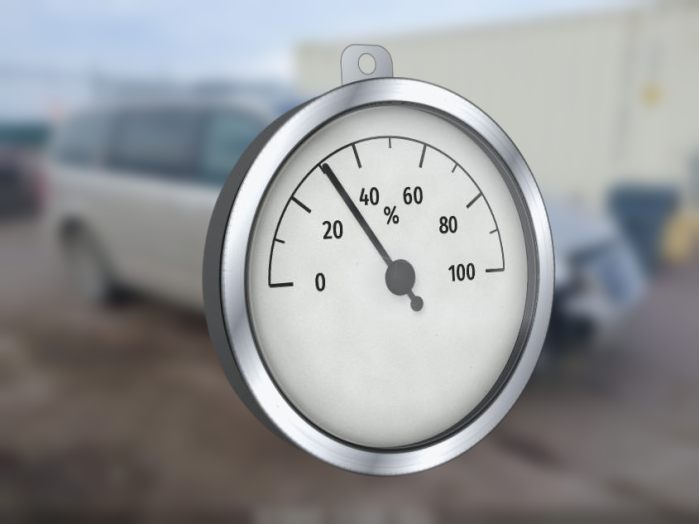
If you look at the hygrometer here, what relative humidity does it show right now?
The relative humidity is 30 %
